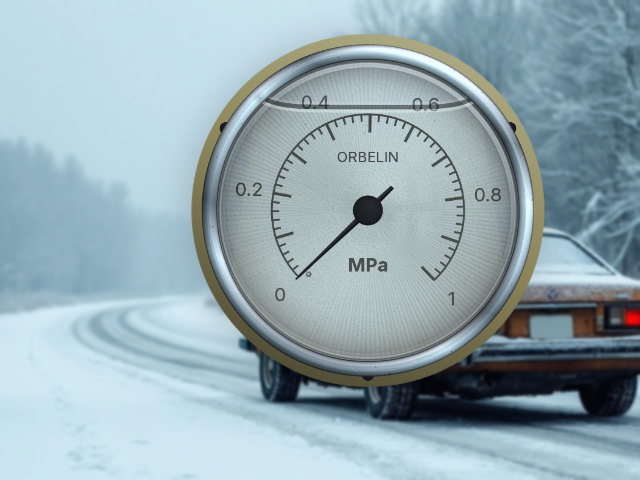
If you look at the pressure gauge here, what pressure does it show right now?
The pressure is 0 MPa
